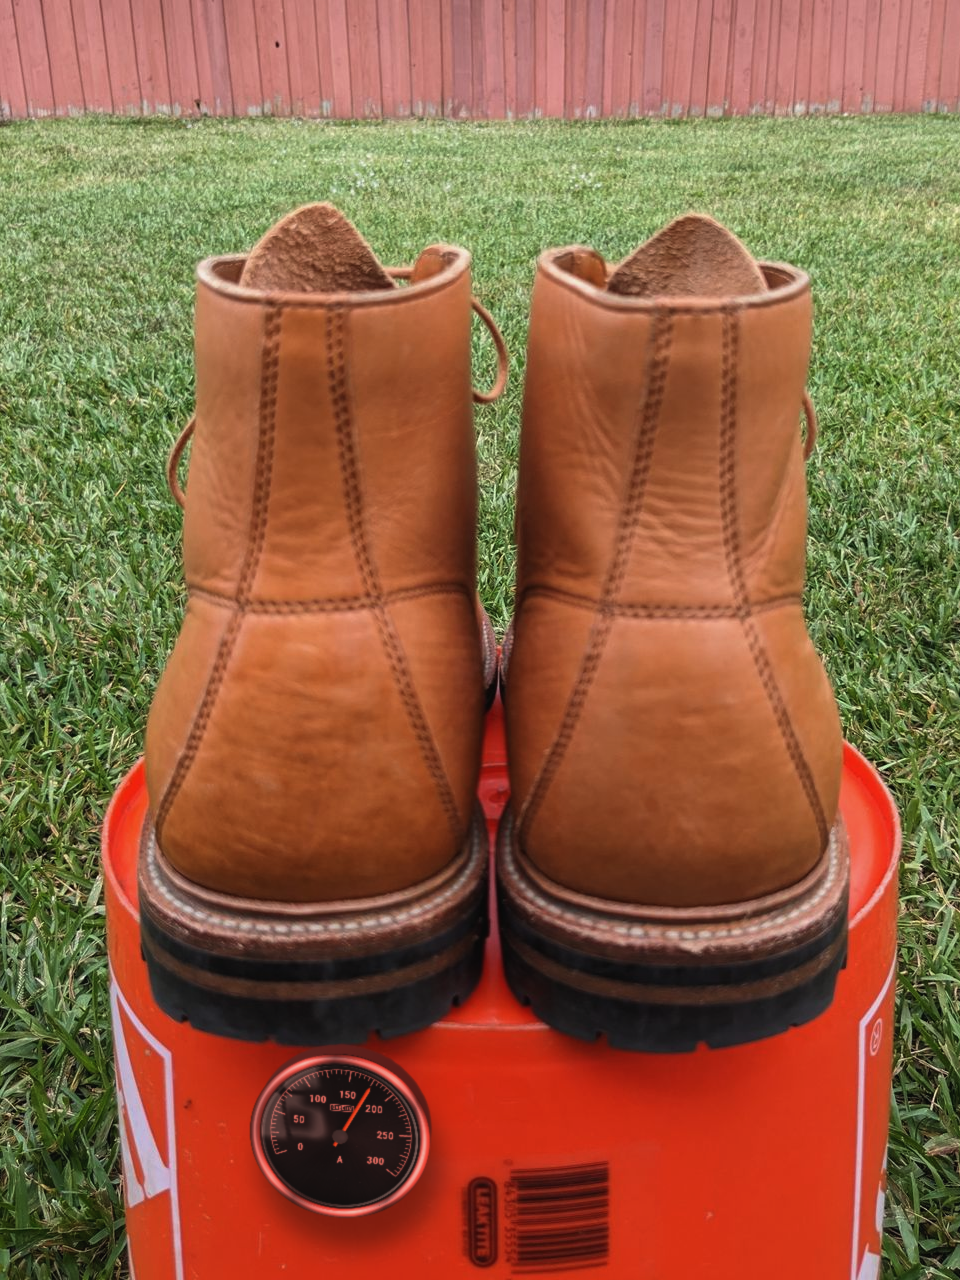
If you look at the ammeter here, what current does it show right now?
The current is 175 A
